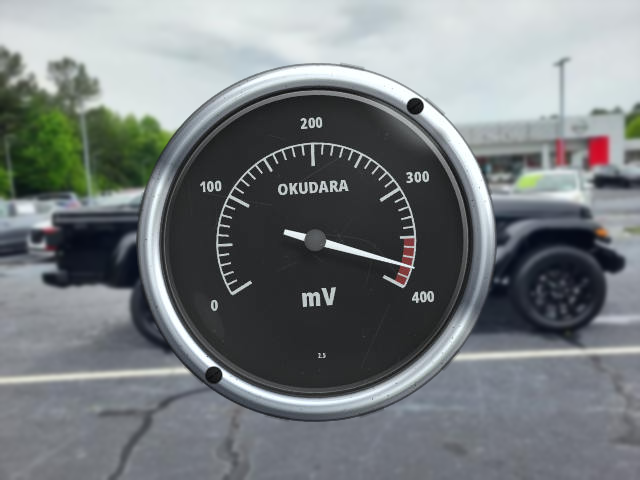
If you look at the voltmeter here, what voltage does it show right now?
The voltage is 380 mV
